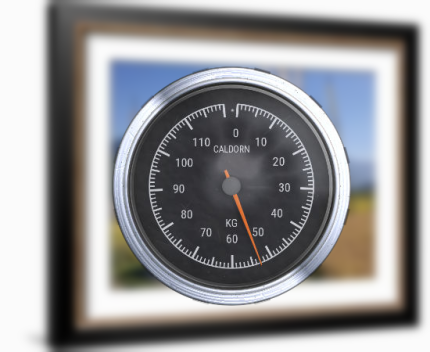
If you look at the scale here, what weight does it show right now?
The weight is 53 kg
